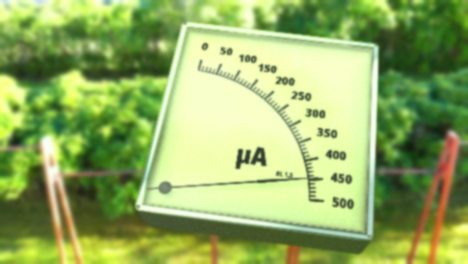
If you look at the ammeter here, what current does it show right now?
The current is 450 µA
